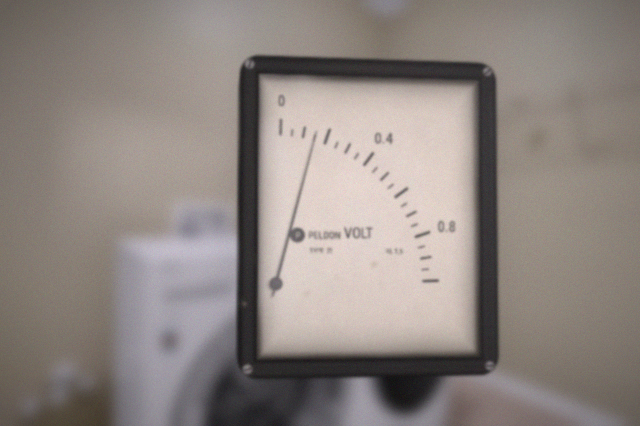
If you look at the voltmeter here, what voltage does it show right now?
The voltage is 0.15 V
